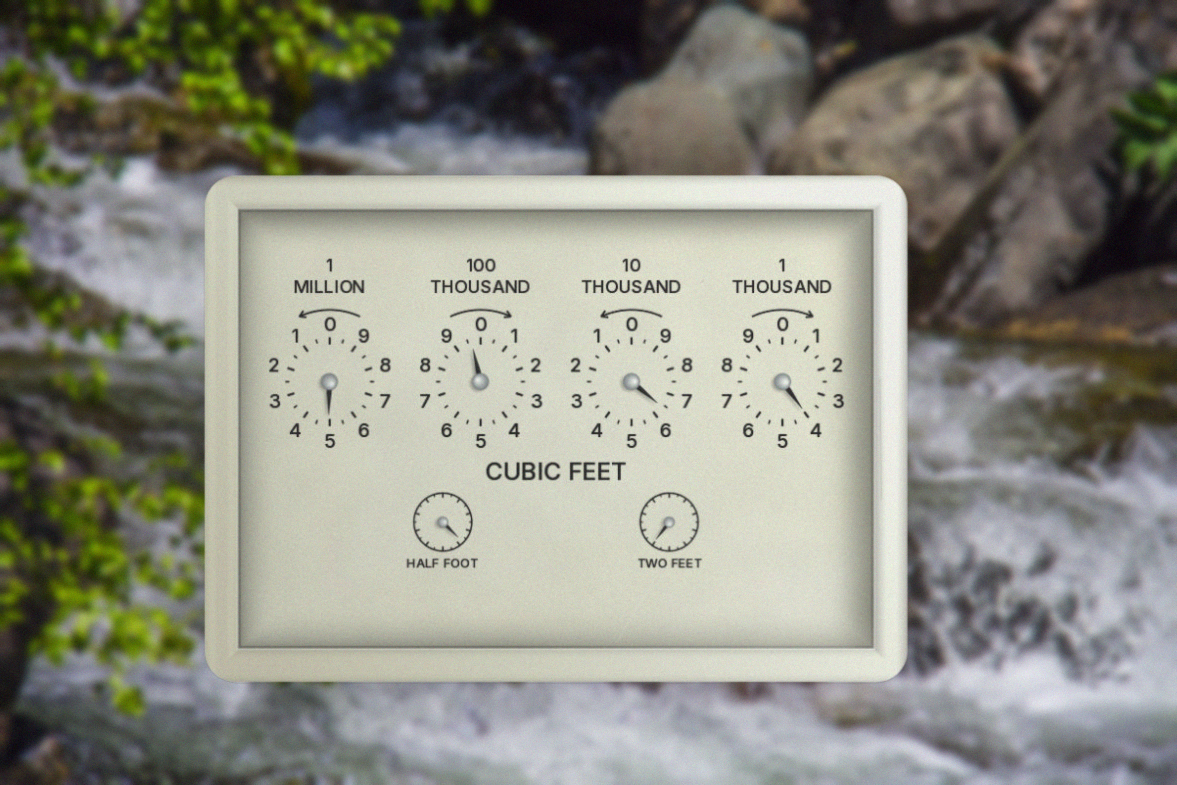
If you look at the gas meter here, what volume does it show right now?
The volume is 496400 ft³
